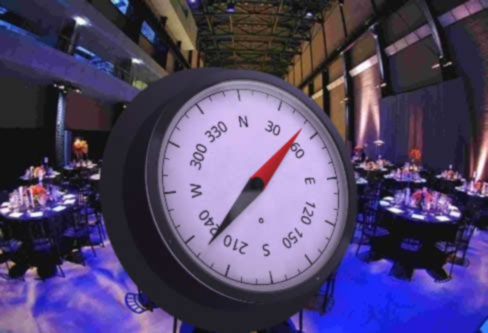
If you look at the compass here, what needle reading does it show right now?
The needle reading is 50 °
